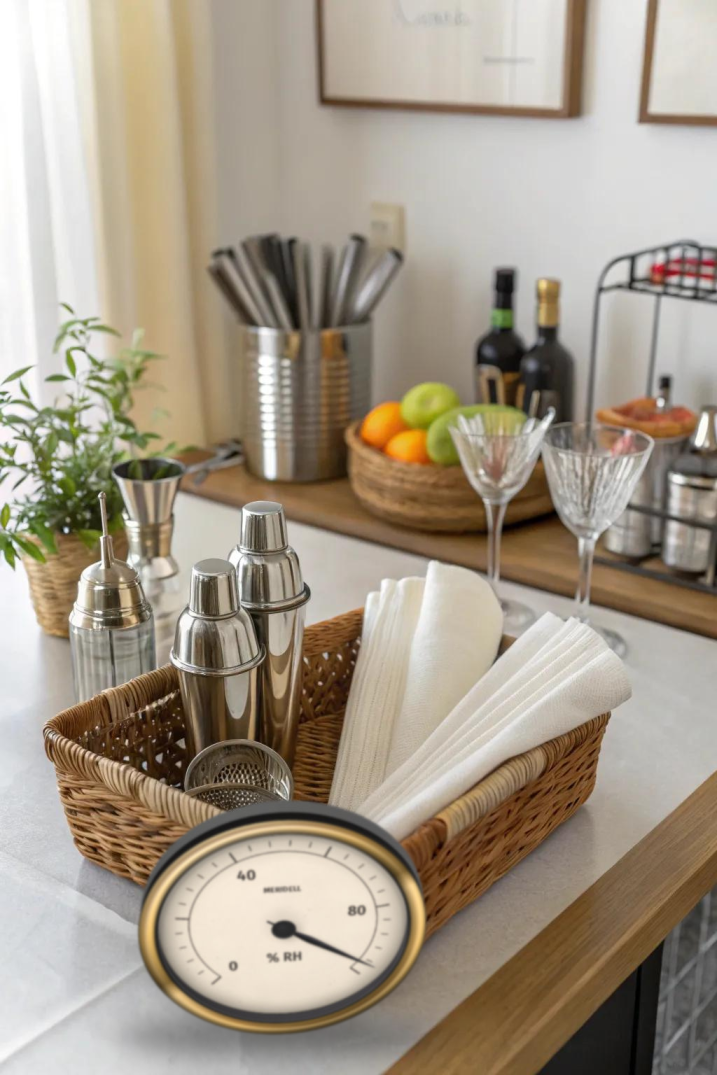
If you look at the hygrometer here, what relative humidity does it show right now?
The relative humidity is 96 %
